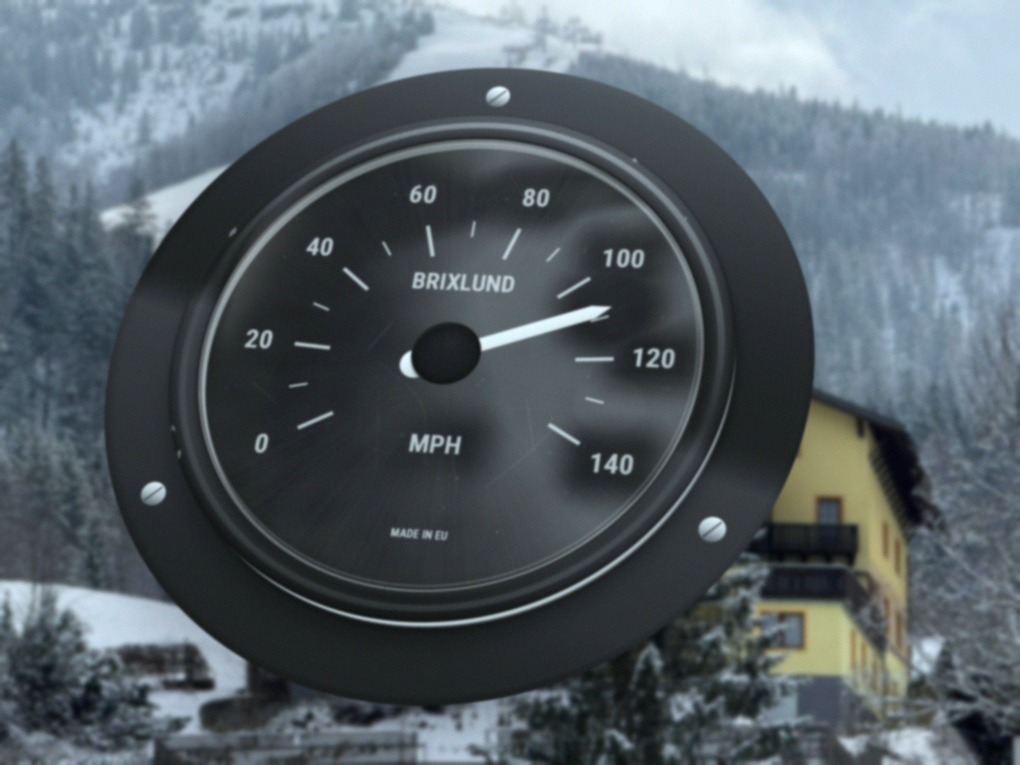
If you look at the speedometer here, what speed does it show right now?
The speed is 110 mph
